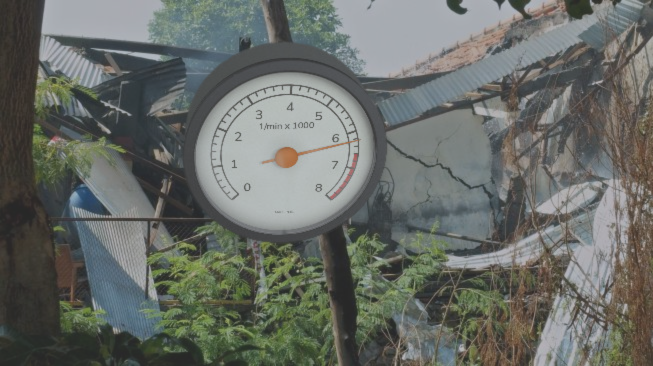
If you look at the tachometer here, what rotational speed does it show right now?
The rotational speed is 6200 rpm
